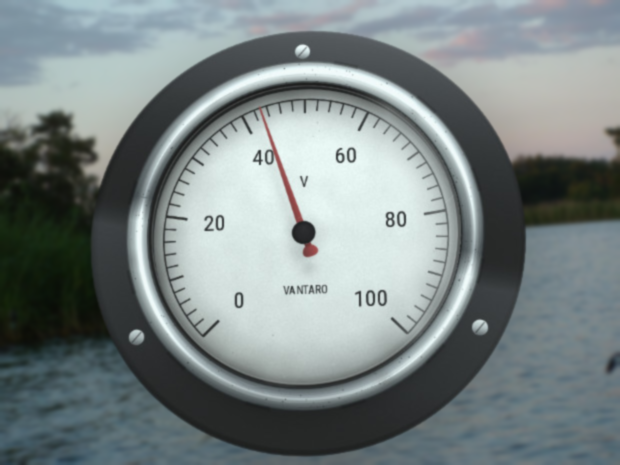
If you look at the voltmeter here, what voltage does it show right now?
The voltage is 43 V
